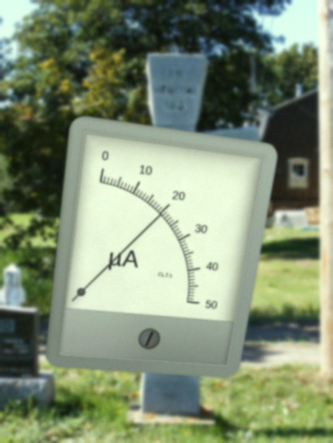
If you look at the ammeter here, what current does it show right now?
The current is 20 µA
